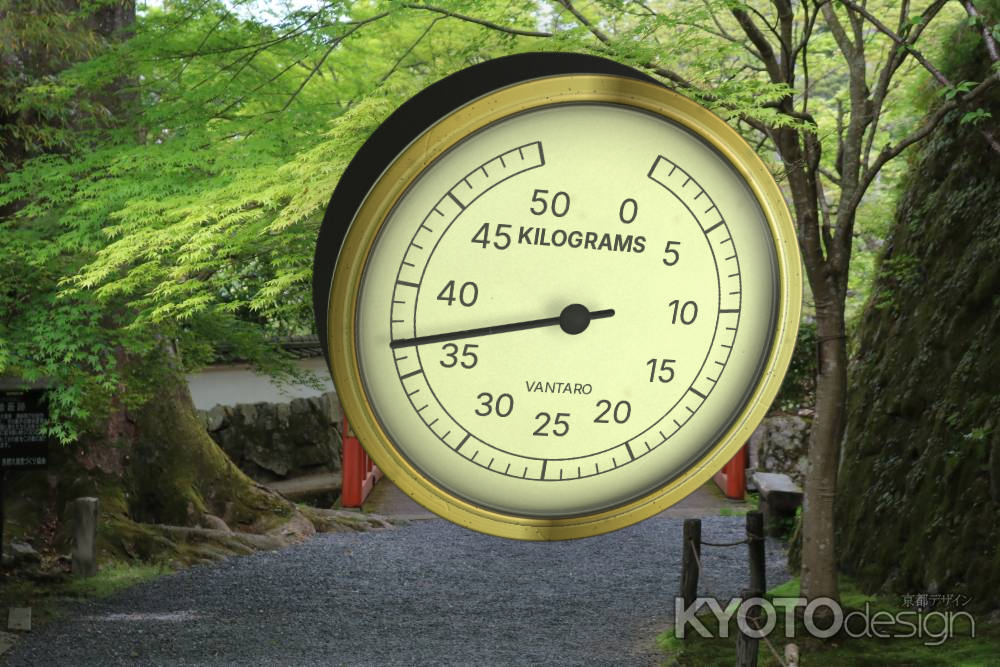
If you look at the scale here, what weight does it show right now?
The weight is 37 kg
